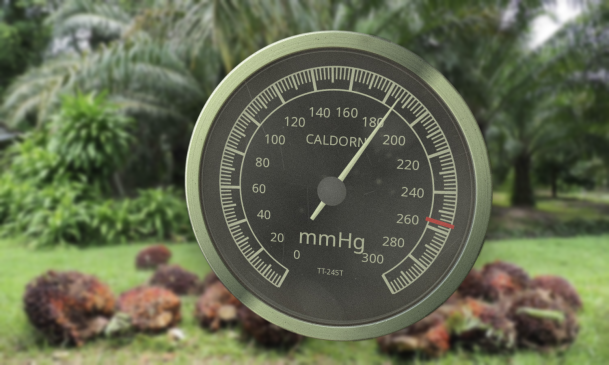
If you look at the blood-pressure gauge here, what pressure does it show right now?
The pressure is 186 mmHg
